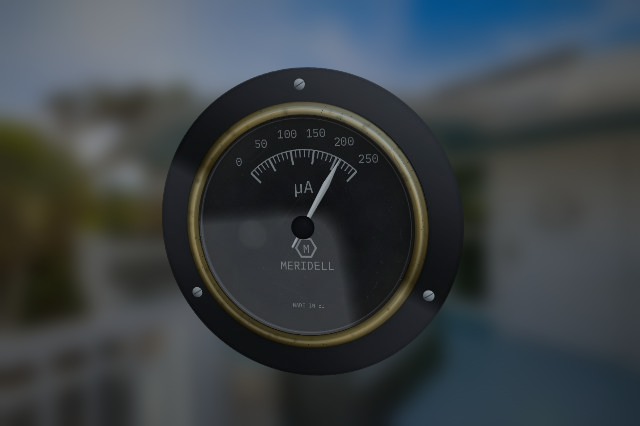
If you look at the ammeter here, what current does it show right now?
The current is 210 µA
